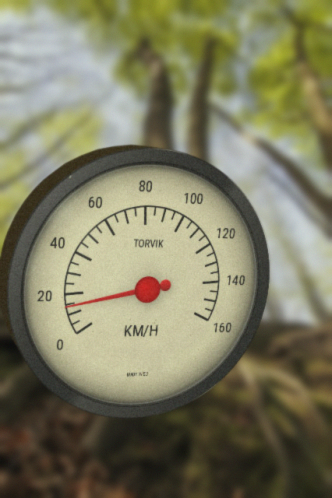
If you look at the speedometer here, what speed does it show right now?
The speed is 15 km/h
